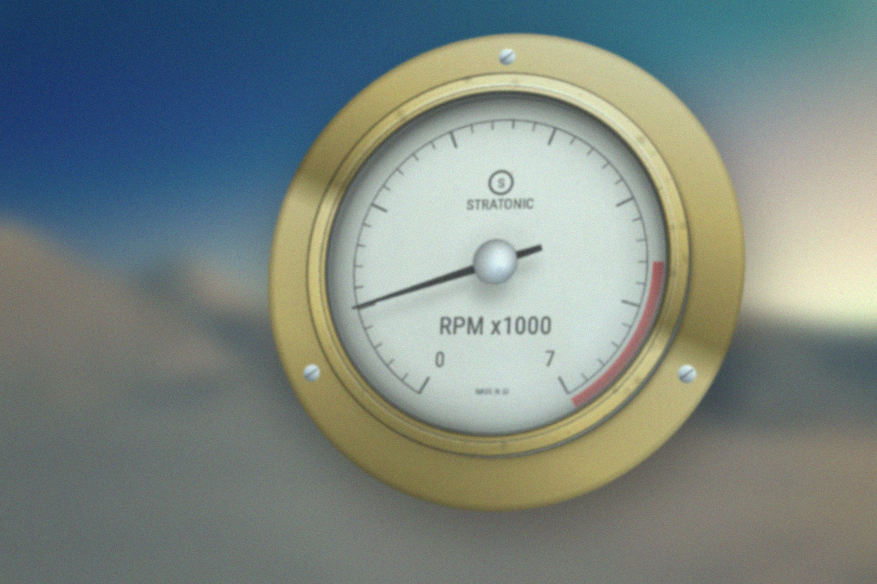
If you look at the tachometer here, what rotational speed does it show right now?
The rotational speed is 1000 rpm
